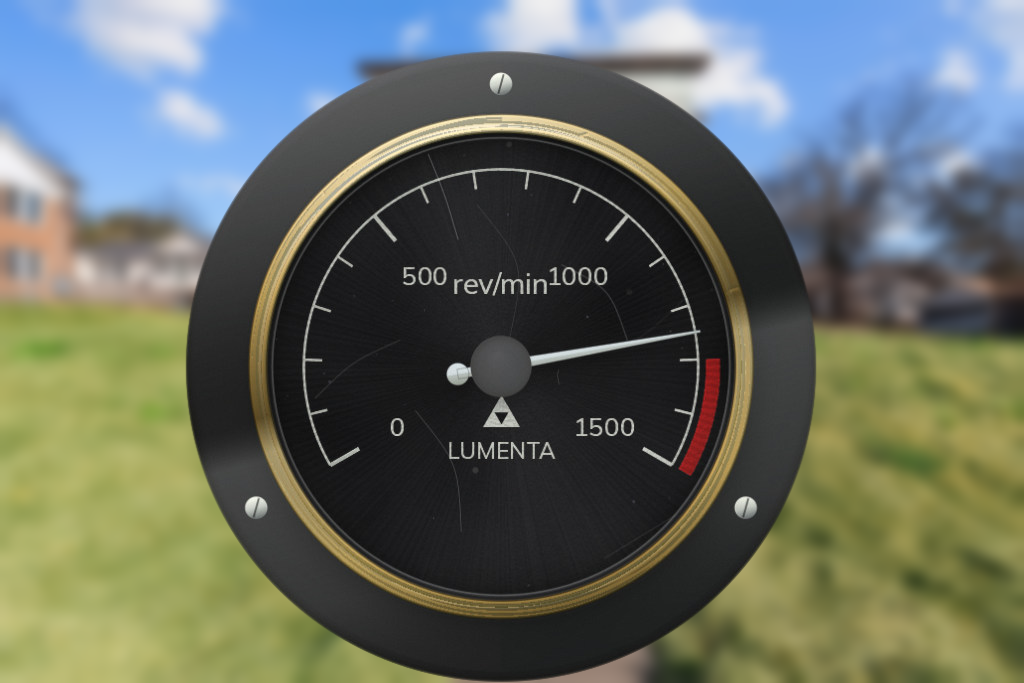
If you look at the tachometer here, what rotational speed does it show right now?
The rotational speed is 1250 rpm
